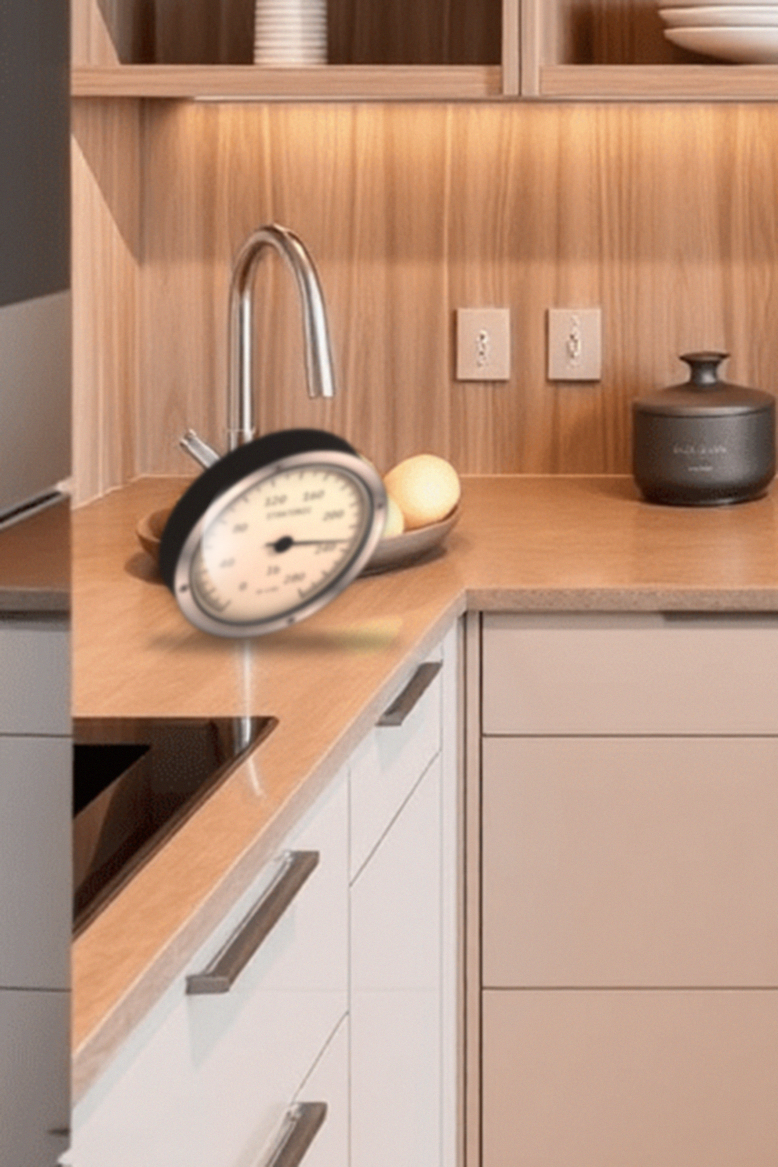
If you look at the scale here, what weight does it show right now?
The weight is 230 lb
